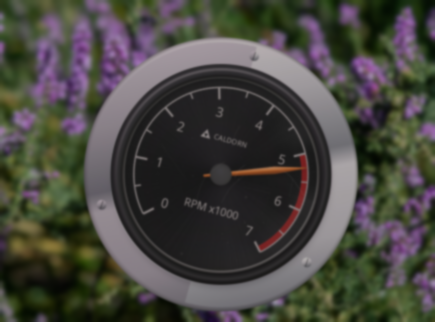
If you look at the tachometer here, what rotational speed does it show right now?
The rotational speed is 5250 rpm
